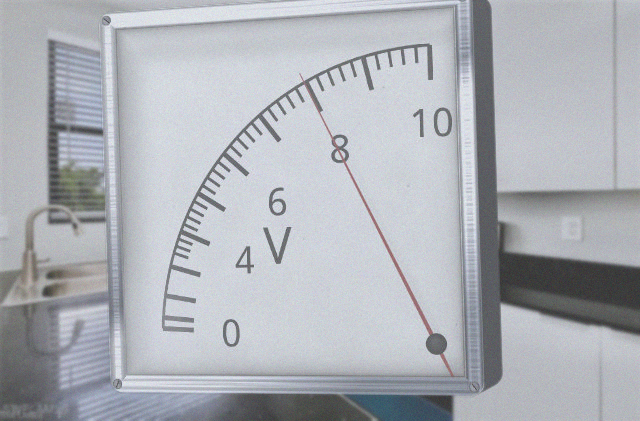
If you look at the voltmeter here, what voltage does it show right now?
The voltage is 8 V
